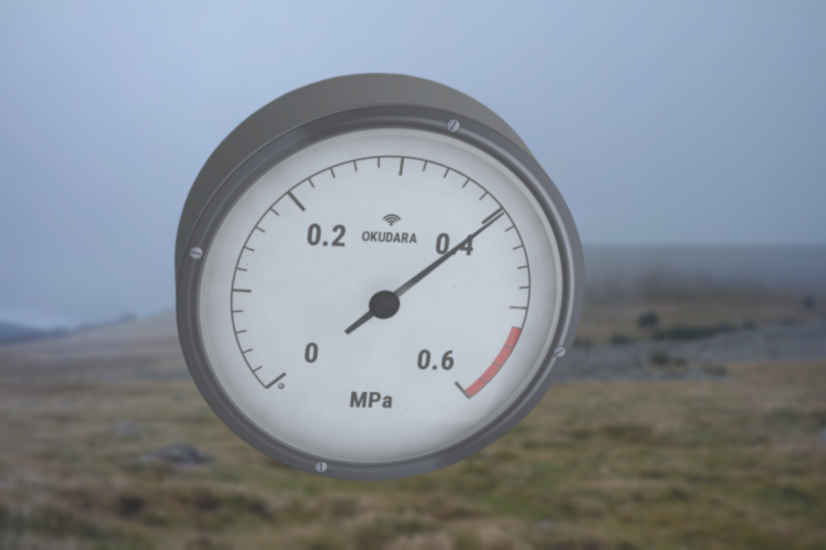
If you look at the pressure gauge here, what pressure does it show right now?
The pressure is 0.4 MPa
